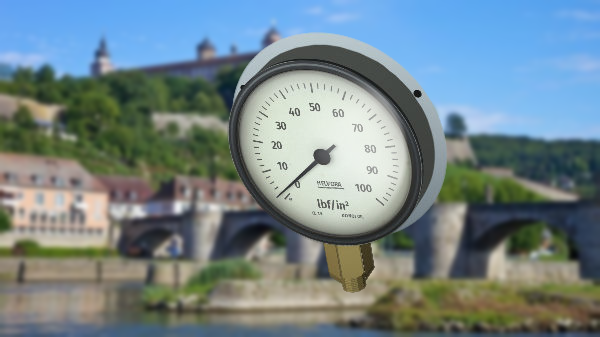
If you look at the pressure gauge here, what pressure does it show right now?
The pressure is 2 psi
